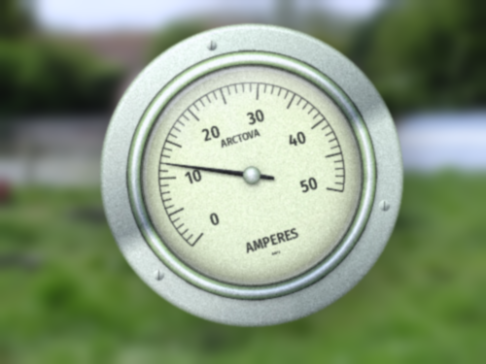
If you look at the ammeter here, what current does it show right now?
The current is 12 A
